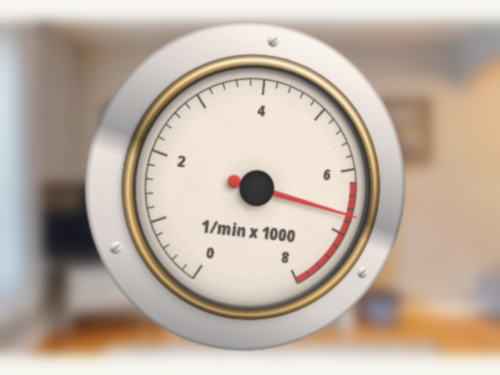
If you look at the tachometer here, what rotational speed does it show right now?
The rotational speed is 6700 rpm
